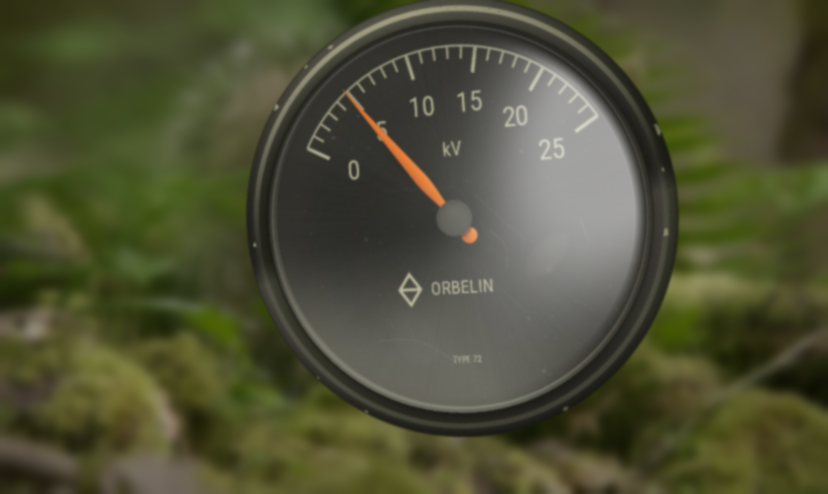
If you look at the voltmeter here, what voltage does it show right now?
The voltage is 5 kV
